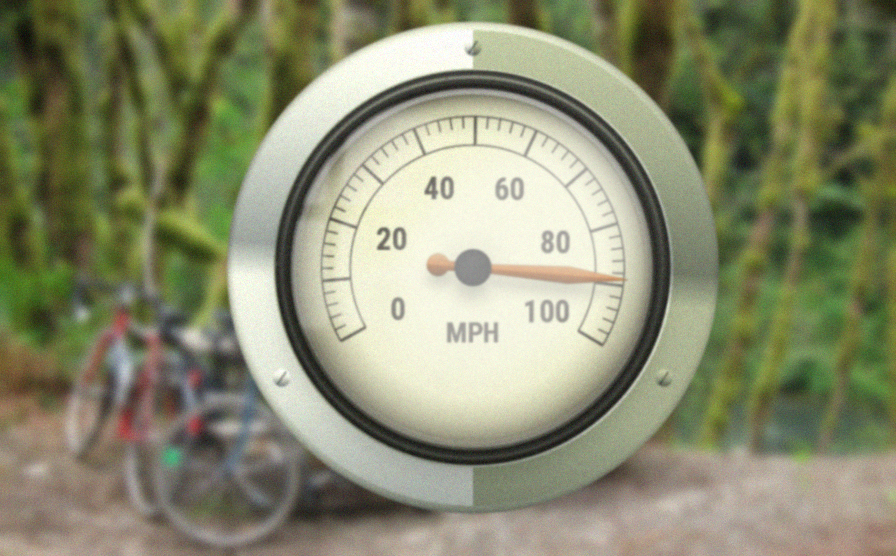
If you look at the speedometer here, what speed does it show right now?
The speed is 89 mph
